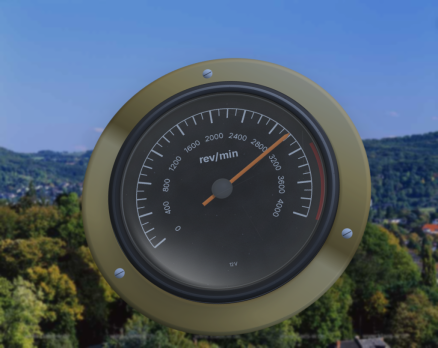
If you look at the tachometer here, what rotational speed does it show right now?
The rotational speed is 3000 rpm
